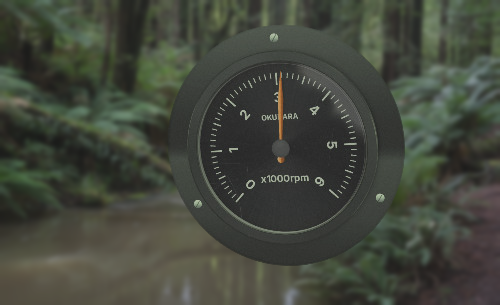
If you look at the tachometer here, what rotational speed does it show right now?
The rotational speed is 3100 rpm
